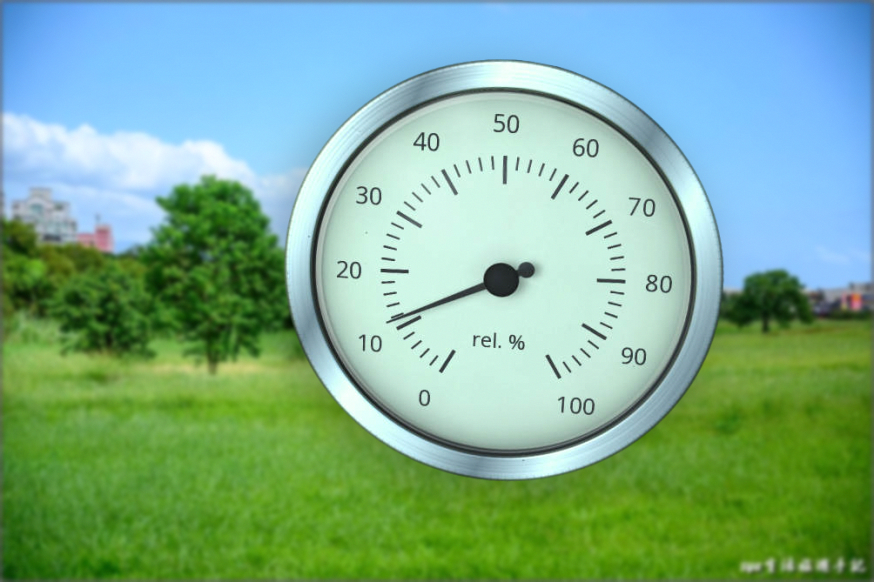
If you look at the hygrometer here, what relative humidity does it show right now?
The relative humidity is 12 %
